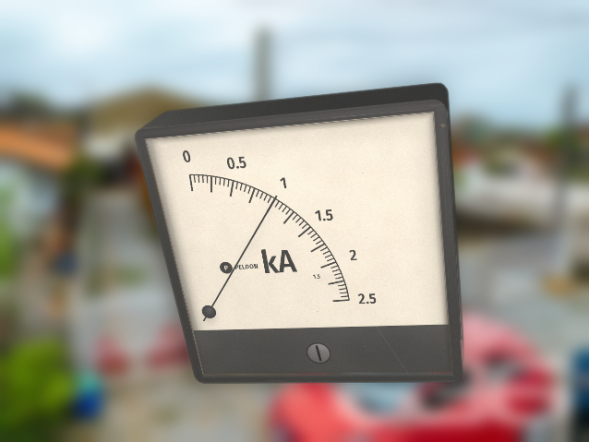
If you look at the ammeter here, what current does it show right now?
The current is 1 kA
